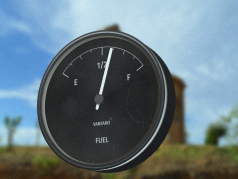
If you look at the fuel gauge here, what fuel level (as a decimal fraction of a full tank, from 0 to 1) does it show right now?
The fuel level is 0.625
